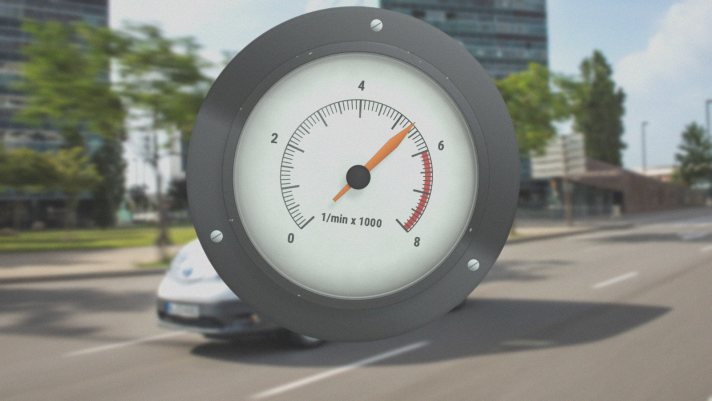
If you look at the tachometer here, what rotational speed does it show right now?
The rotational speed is 5300 rpm
